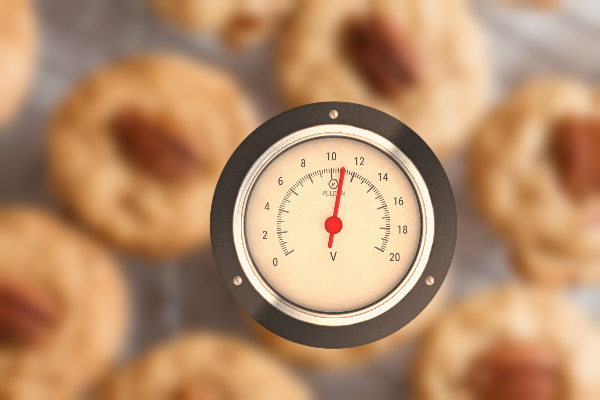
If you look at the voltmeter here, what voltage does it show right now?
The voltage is 11 V
